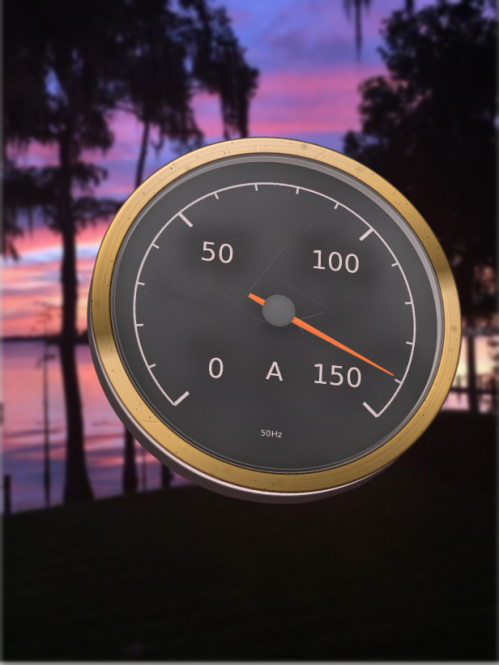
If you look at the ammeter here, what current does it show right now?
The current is 140 A
